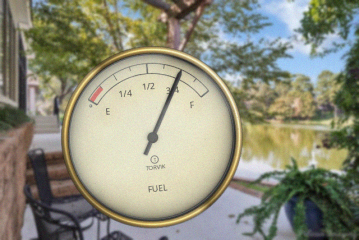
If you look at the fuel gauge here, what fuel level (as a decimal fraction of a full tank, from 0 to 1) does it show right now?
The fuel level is 0.75
